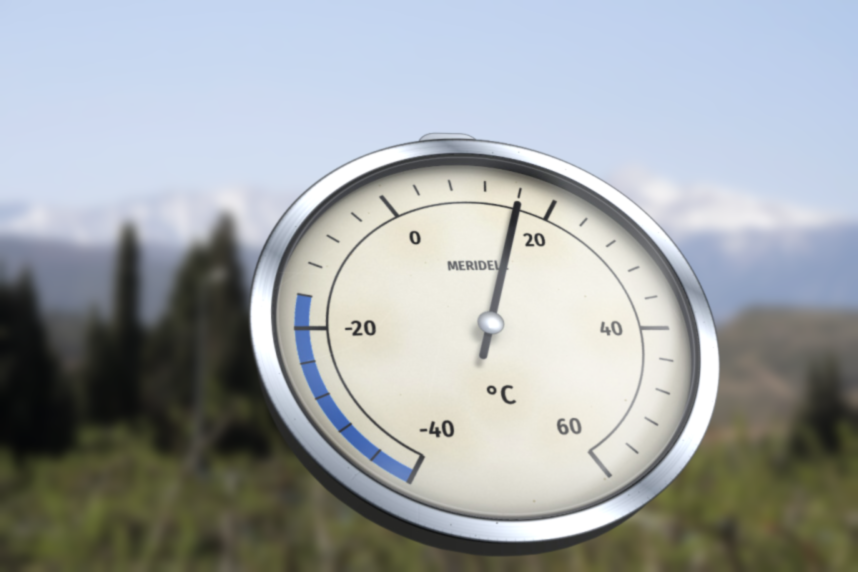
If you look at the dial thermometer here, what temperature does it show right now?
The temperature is 16 °C
